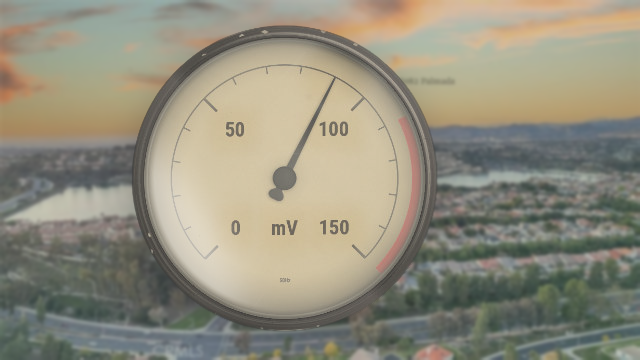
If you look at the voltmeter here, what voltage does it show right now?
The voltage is 90 mV
